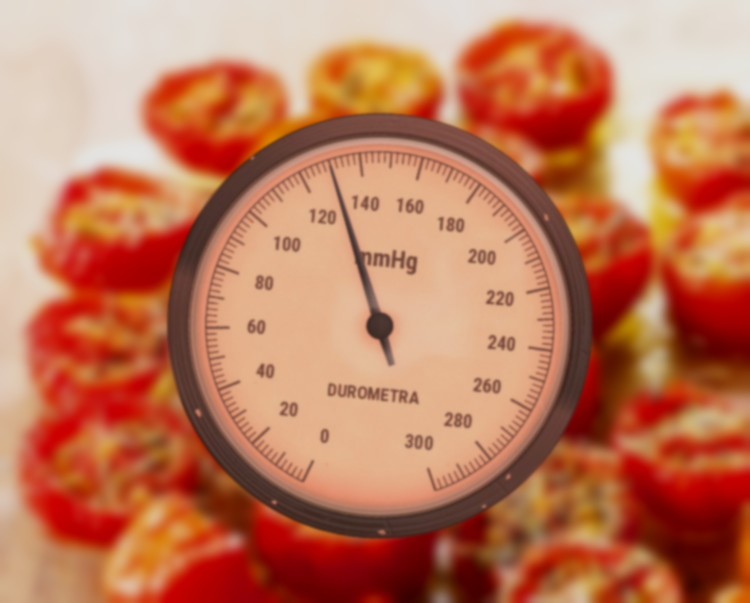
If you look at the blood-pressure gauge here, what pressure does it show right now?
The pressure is 130 mmHg
